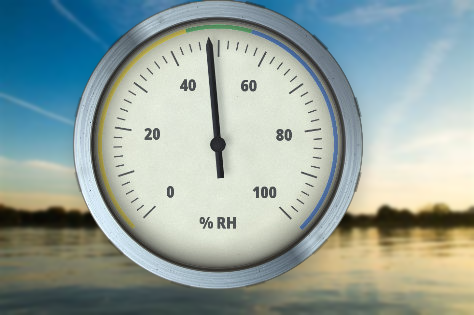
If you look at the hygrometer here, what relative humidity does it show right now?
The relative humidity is 48 %
